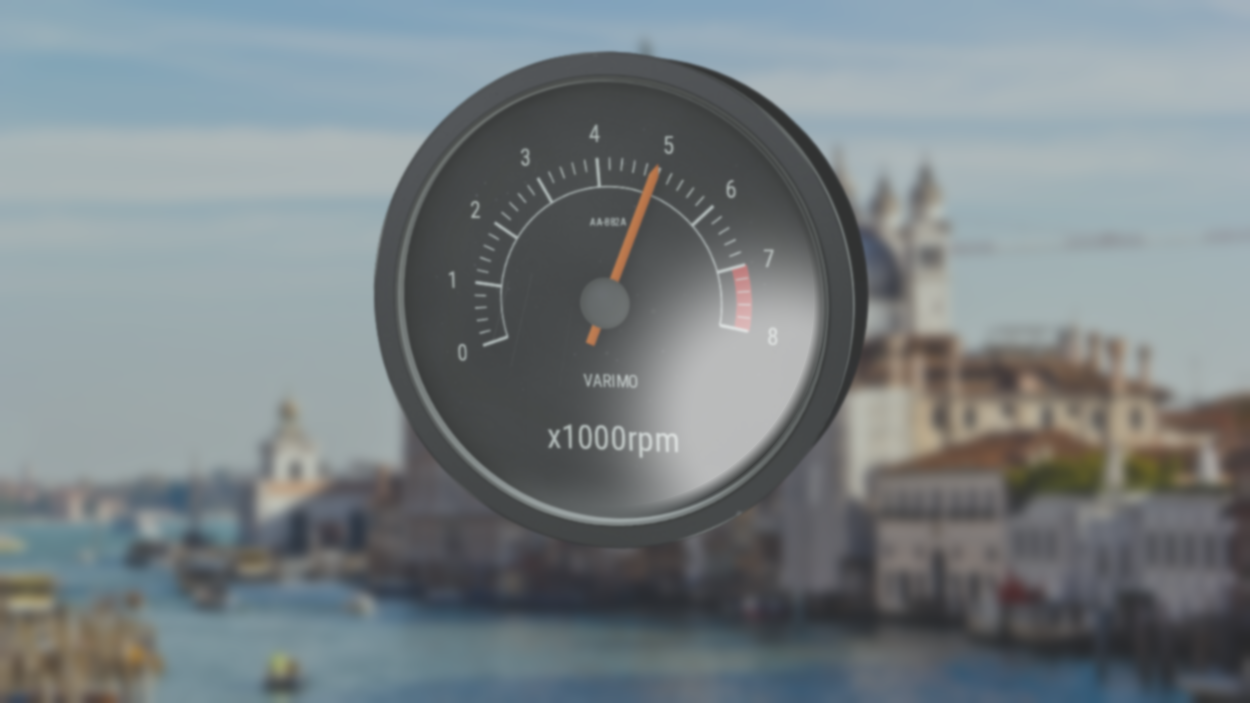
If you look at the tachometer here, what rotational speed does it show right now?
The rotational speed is 5000 rpm
